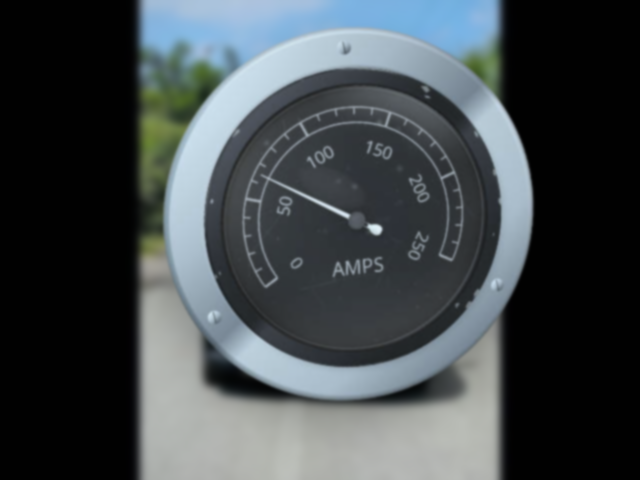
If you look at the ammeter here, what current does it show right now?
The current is 65 A
